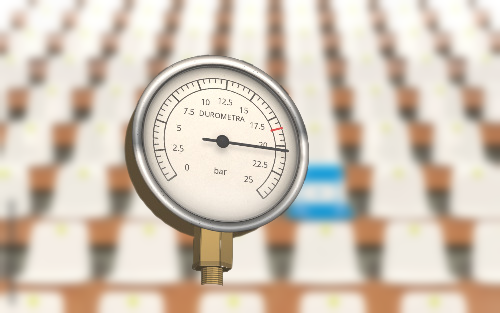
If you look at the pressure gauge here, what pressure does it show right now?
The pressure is 20.5 bar
